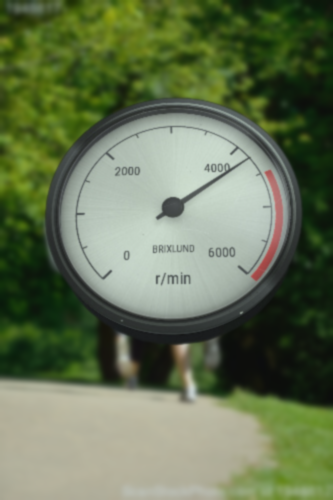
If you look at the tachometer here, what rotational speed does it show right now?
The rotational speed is 4250 rpm
